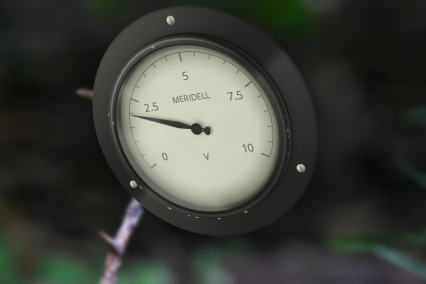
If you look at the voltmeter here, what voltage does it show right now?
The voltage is 2 V
